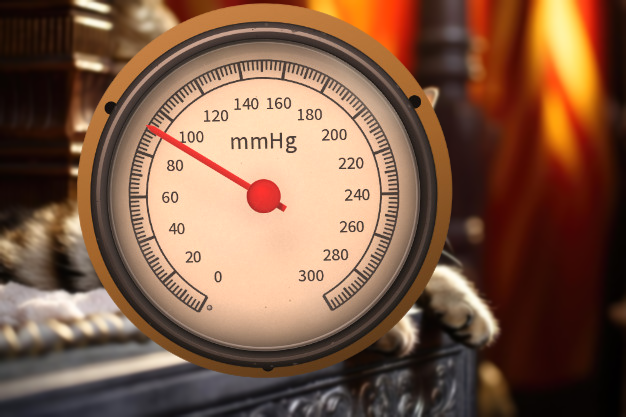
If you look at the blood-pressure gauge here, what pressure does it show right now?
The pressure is 92 mmHg
